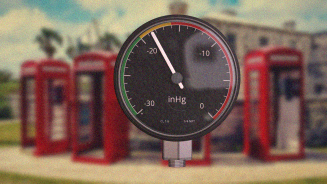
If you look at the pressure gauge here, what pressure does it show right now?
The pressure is -18.5 inHg
